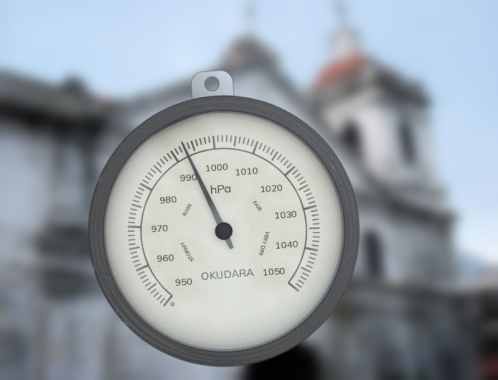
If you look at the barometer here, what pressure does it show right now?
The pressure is 993 hPa
